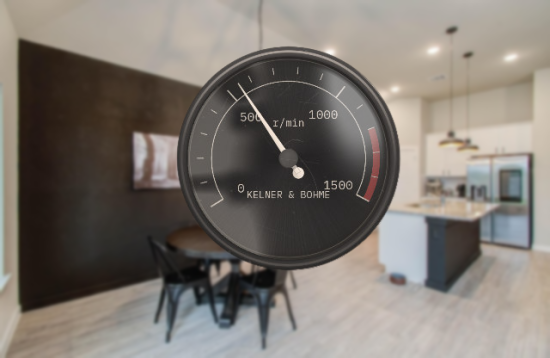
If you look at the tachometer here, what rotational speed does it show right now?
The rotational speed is 550 rpm
